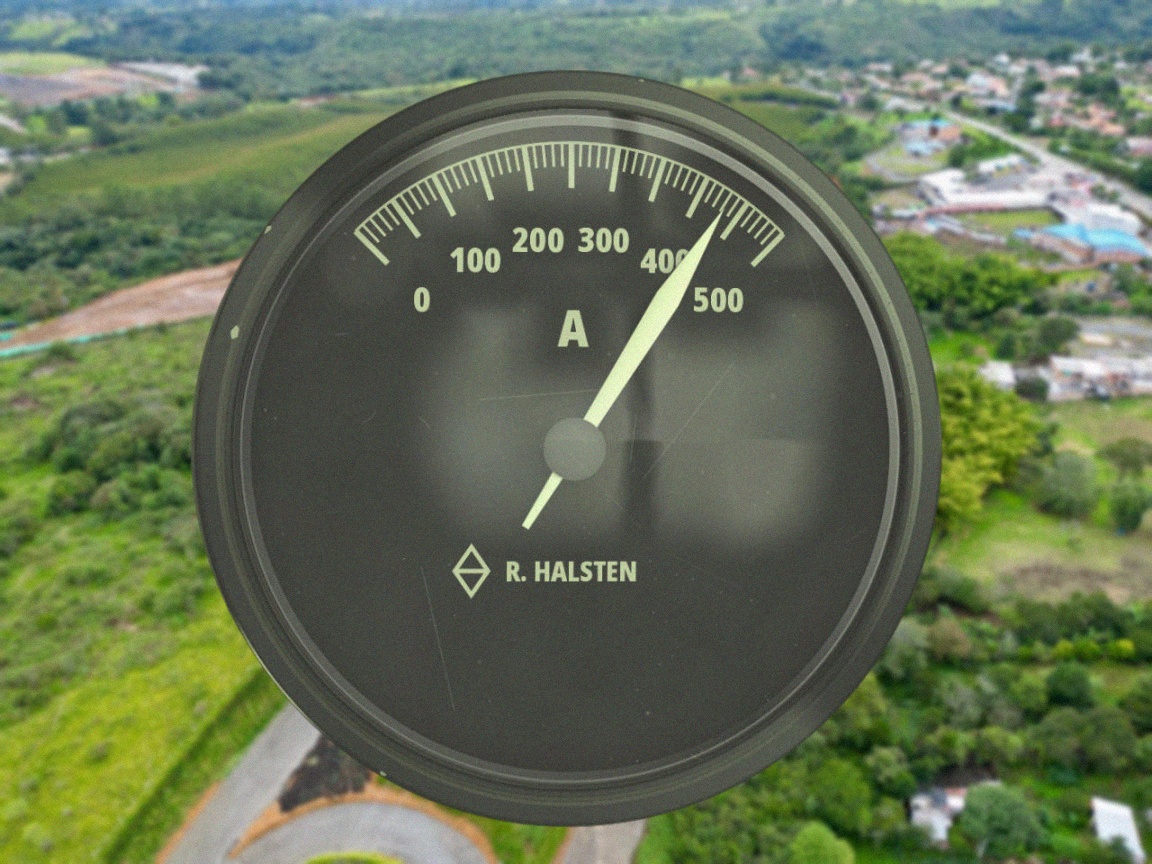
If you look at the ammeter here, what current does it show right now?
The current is 430 A
